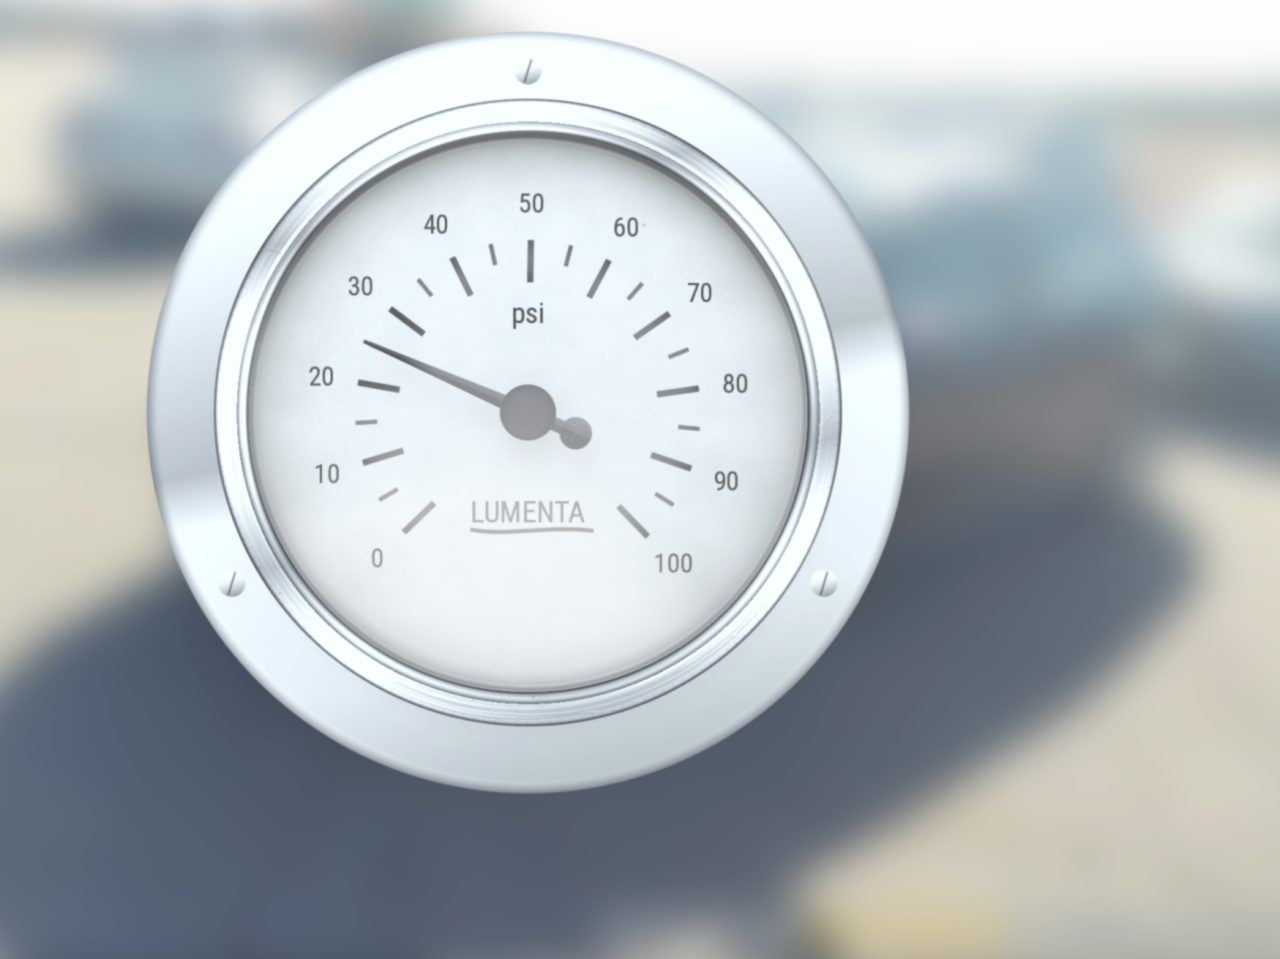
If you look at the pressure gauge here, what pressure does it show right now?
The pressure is 25 psi
